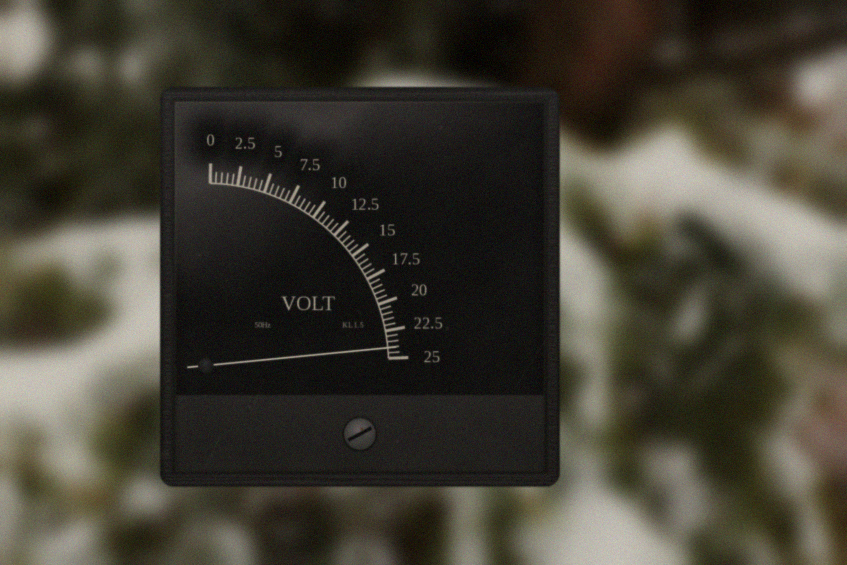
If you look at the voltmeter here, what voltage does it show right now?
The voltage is 24 V
